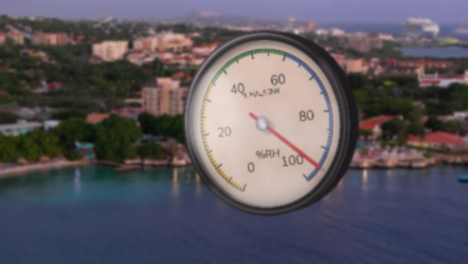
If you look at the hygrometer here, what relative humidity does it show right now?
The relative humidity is 95 %
